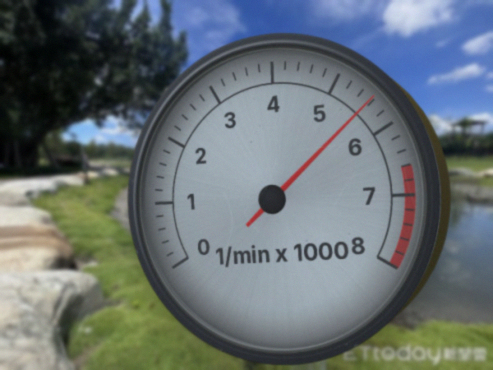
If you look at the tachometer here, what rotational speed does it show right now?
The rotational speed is 5600 rpm
